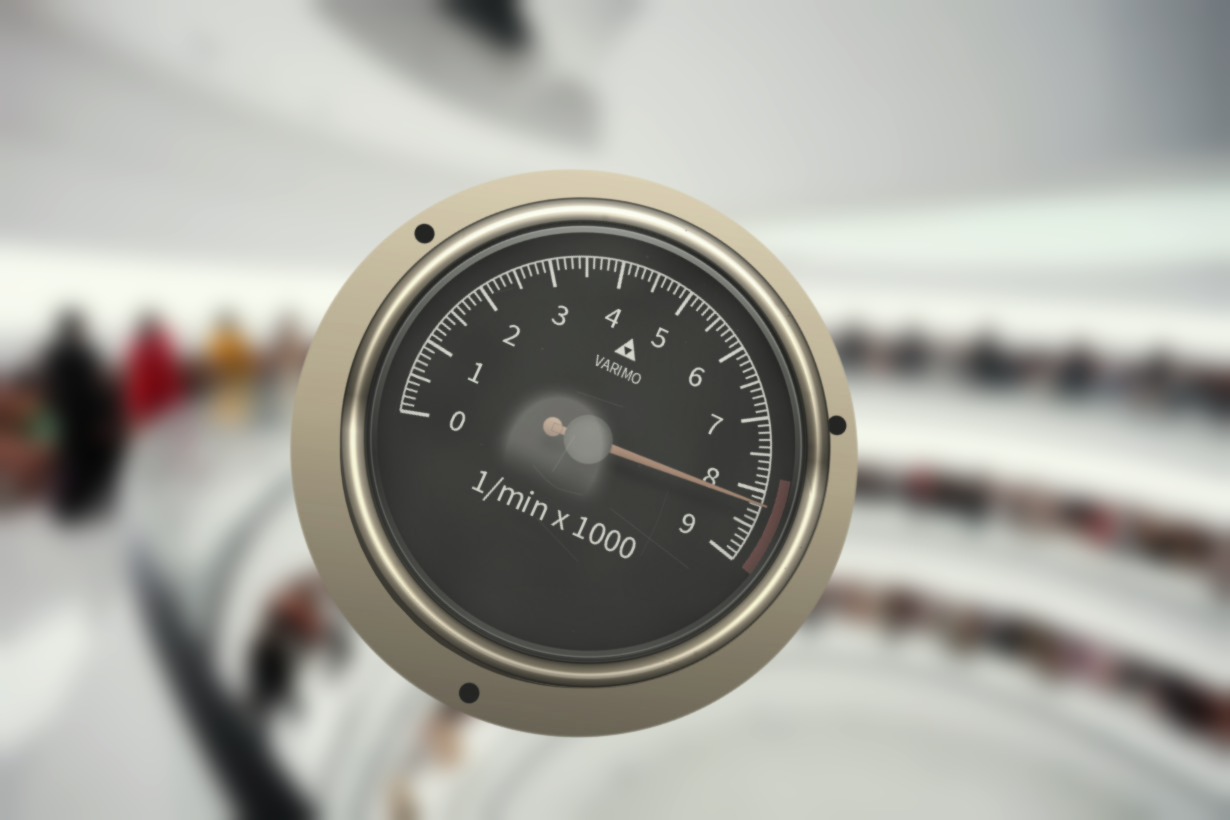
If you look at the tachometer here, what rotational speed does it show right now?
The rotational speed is 8200 rpm
